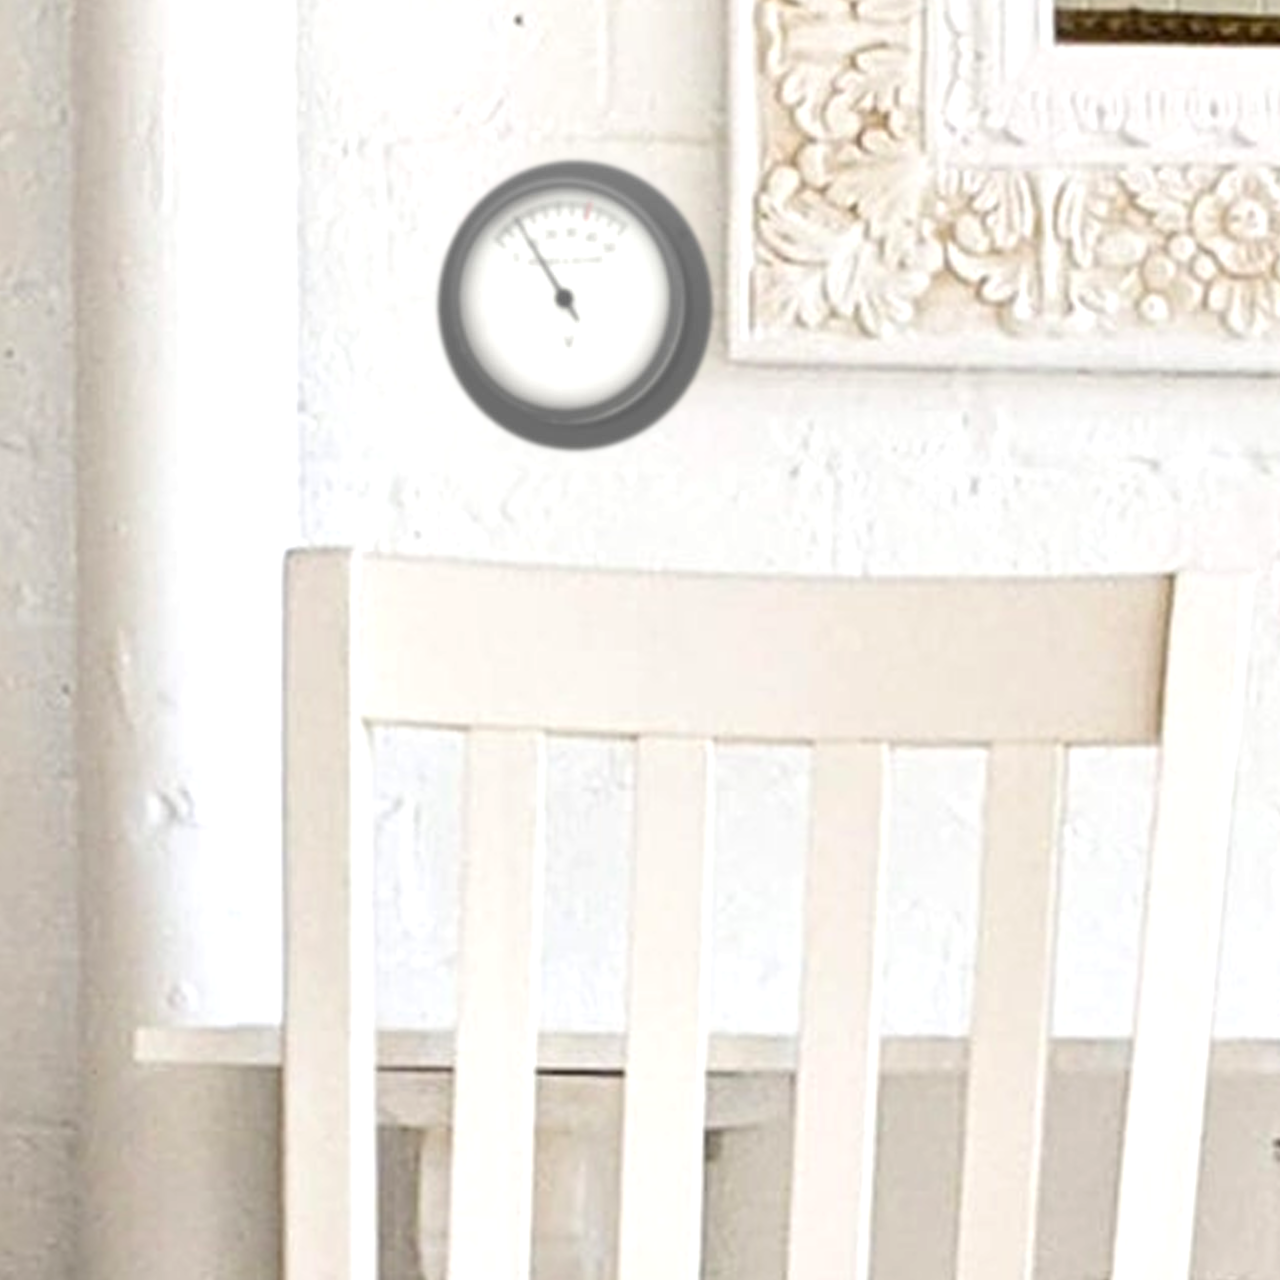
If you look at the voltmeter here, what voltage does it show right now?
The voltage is 10 V
